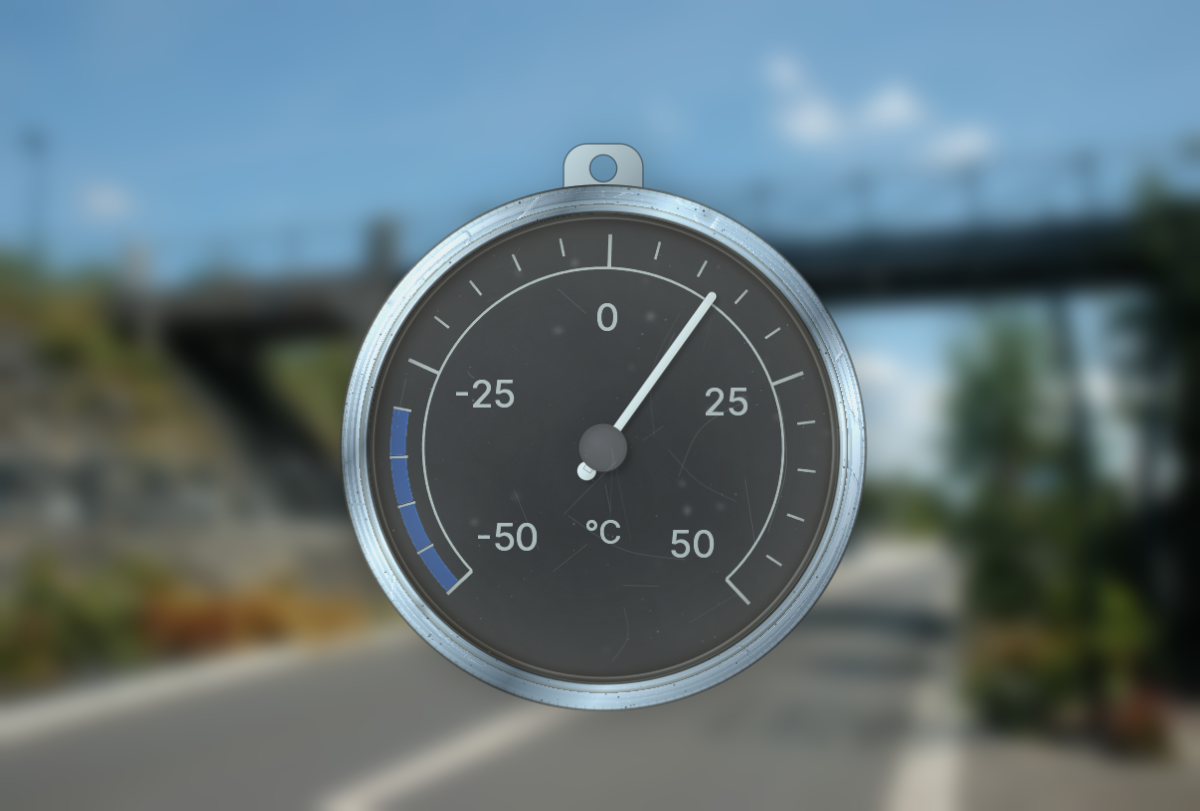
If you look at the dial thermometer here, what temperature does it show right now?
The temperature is 12.5 °C
